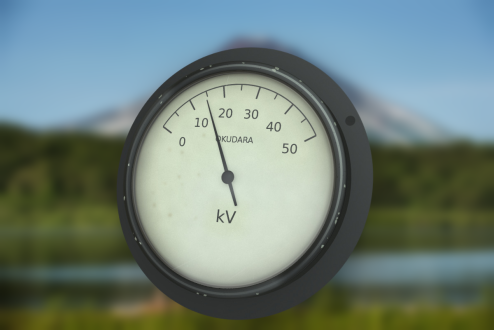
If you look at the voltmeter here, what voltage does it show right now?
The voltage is 15 kV
